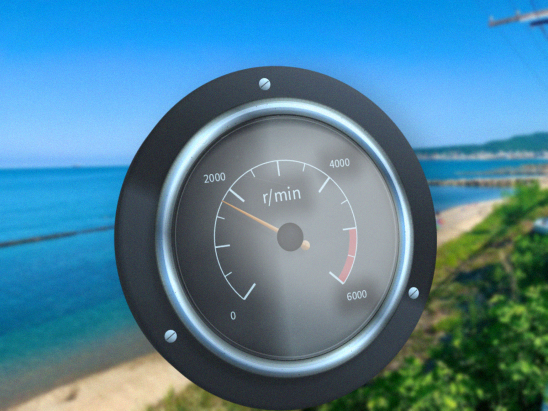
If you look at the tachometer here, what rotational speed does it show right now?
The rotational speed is 1750 rpm
